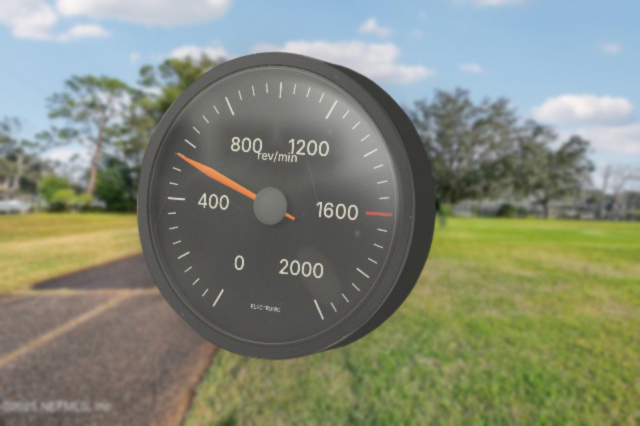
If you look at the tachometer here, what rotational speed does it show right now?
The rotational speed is 550 rpm
